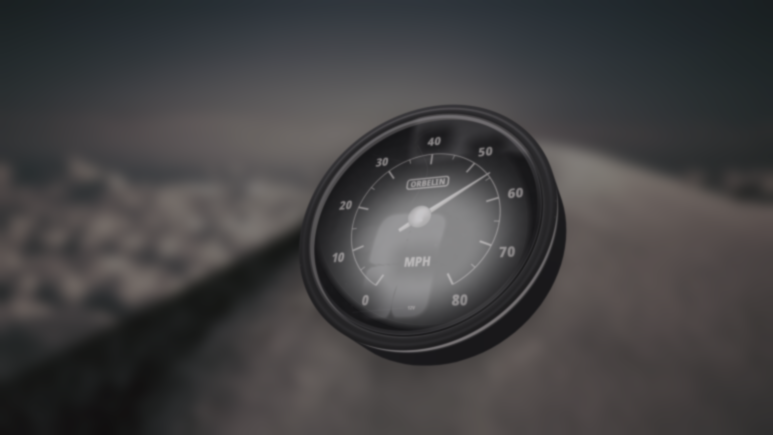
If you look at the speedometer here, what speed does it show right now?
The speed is 55 mph
